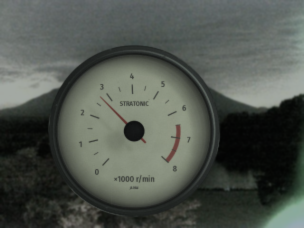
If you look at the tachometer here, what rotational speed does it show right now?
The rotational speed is 2750 rpm
